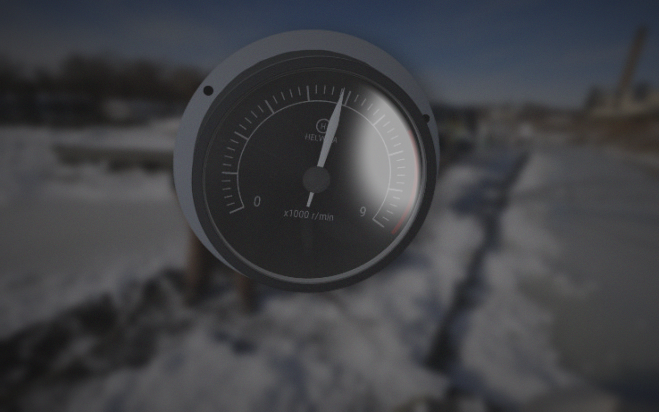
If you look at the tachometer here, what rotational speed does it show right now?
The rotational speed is 4800 rpm
